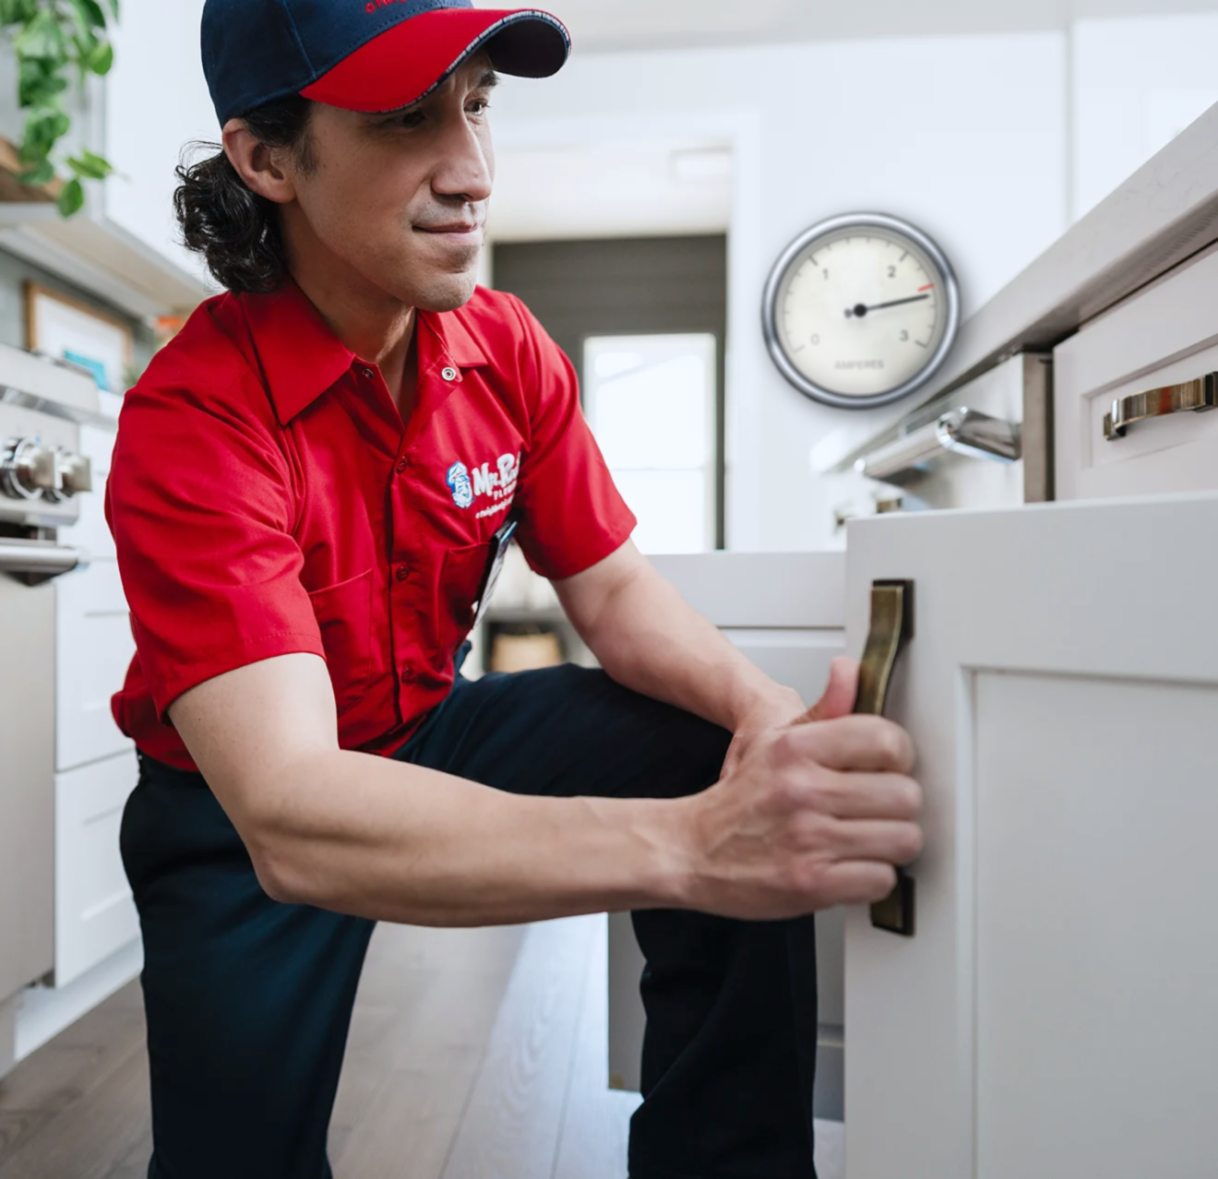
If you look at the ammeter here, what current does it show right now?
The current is 2.5 A
